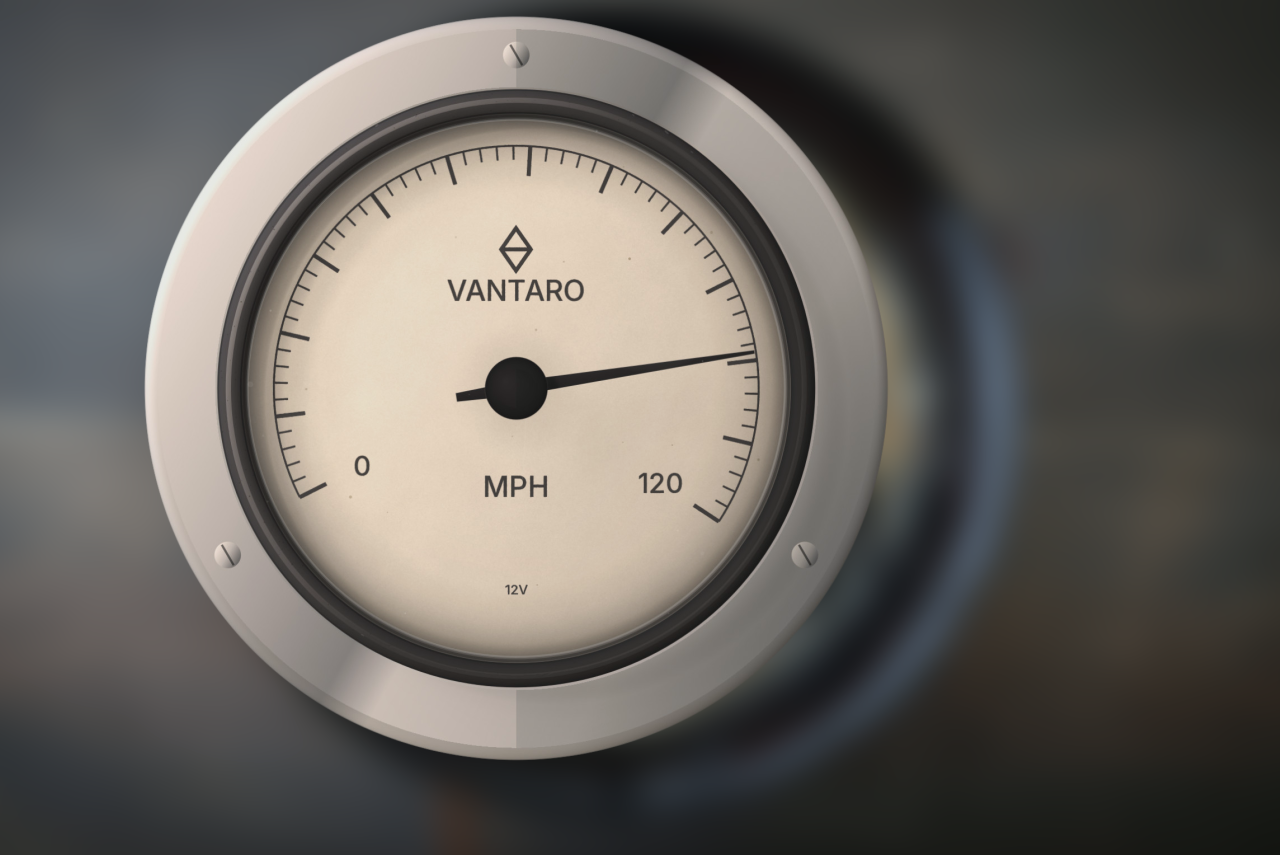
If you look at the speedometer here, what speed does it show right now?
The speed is 99 mph
